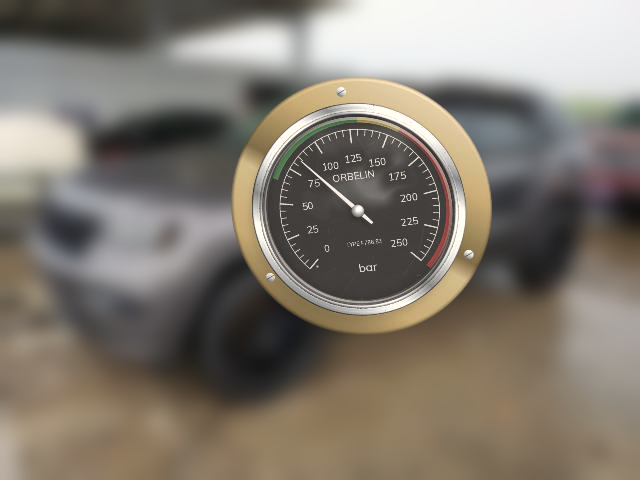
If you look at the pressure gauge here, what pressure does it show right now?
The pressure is 85 bar
